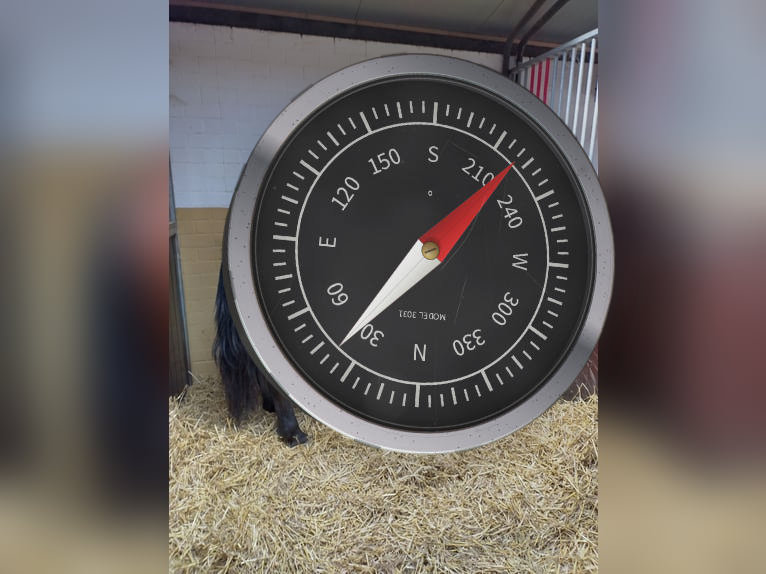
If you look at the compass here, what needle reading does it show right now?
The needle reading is 220 °
